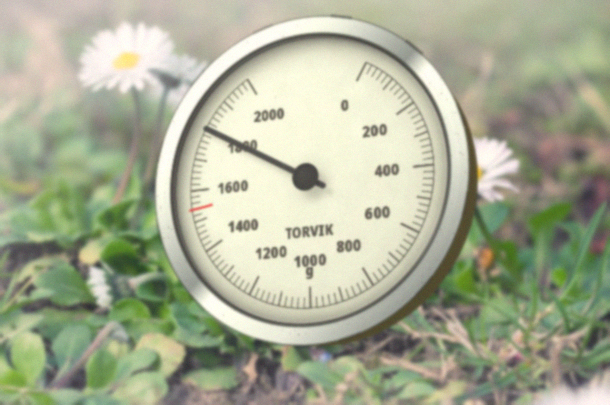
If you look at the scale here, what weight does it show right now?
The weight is 1800 g
